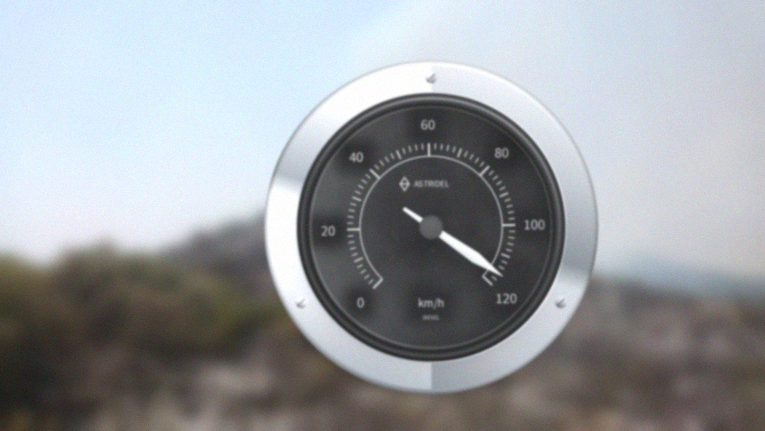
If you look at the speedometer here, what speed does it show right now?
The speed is 116 km/h
